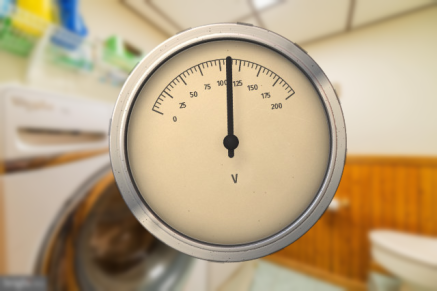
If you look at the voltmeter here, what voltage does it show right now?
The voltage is 110 V
